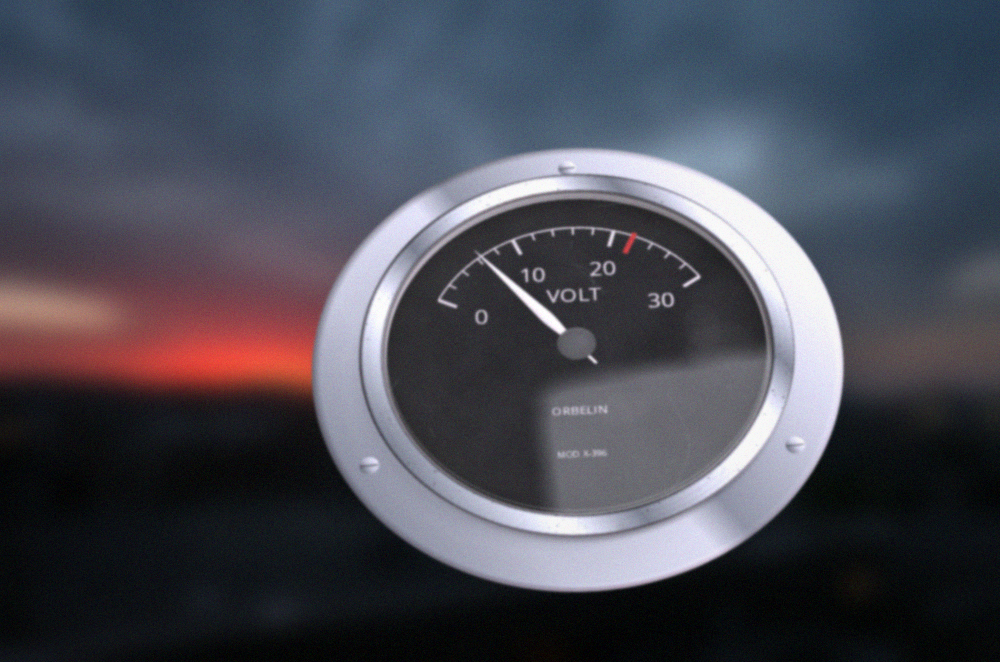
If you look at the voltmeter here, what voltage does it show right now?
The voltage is 6 V
